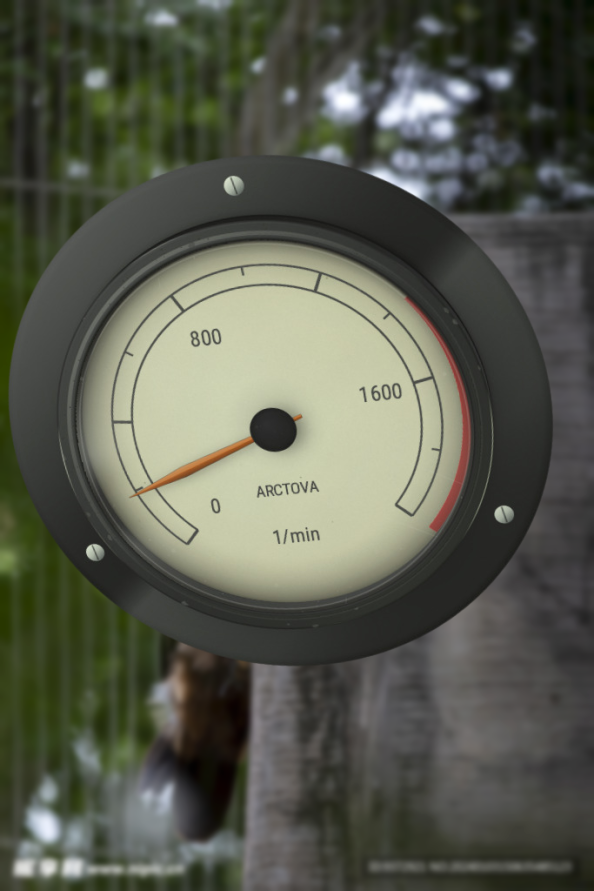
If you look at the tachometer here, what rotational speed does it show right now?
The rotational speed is 200 rpm
